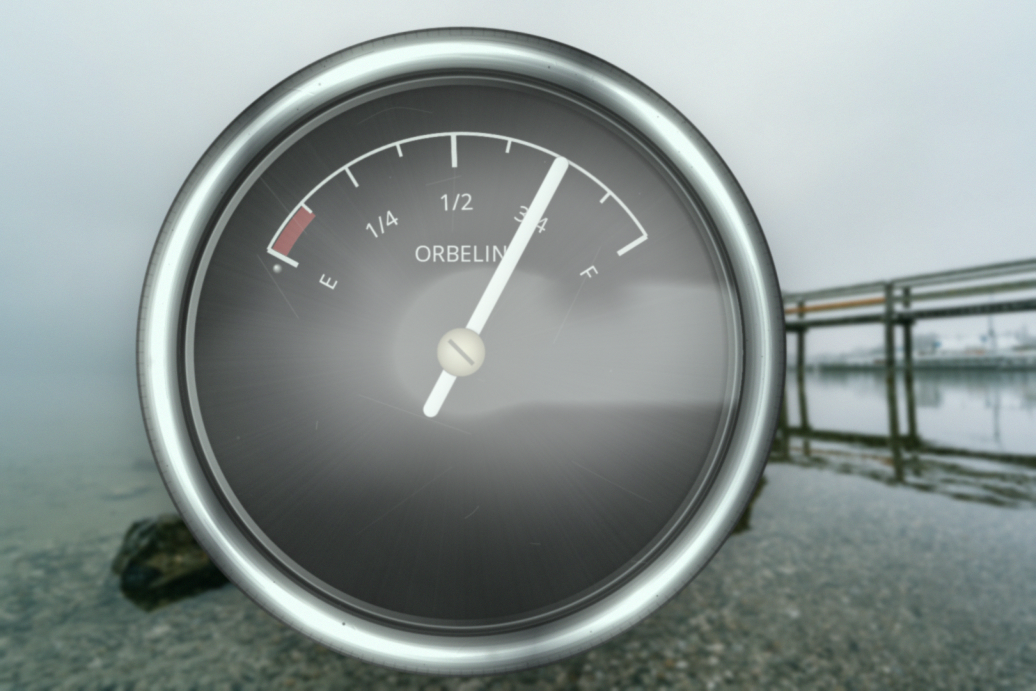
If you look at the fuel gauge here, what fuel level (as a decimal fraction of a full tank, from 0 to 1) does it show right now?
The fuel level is 0.75
